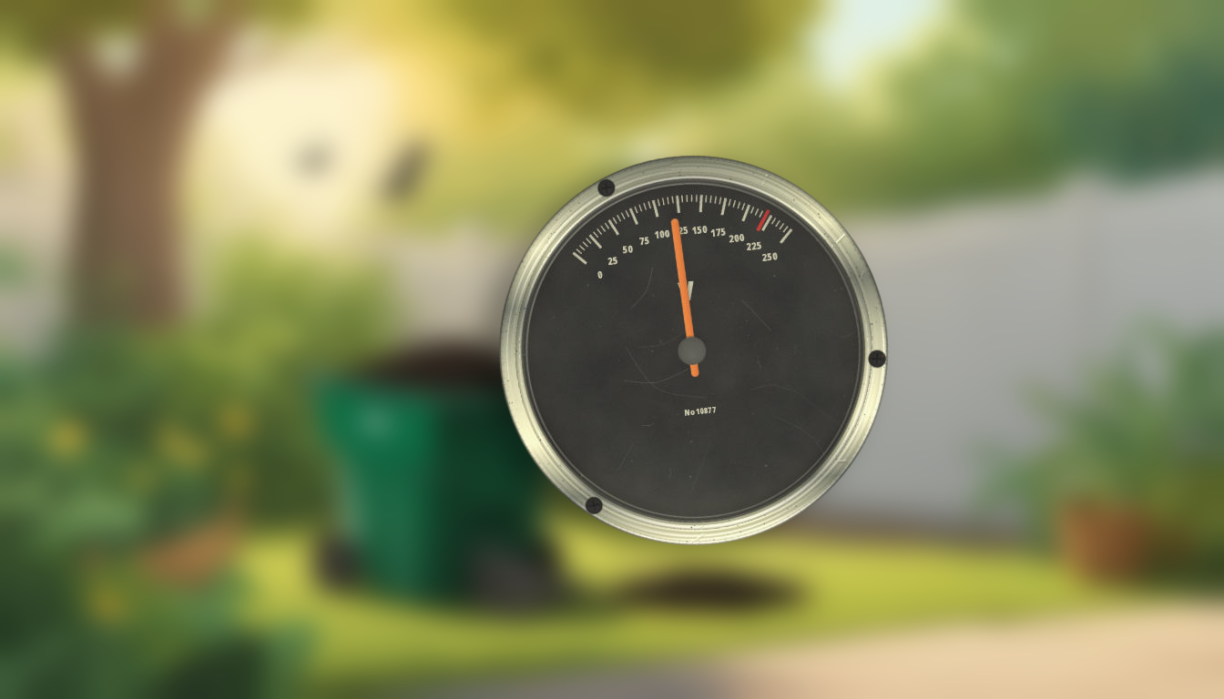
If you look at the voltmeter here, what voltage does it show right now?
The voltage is 120 V
